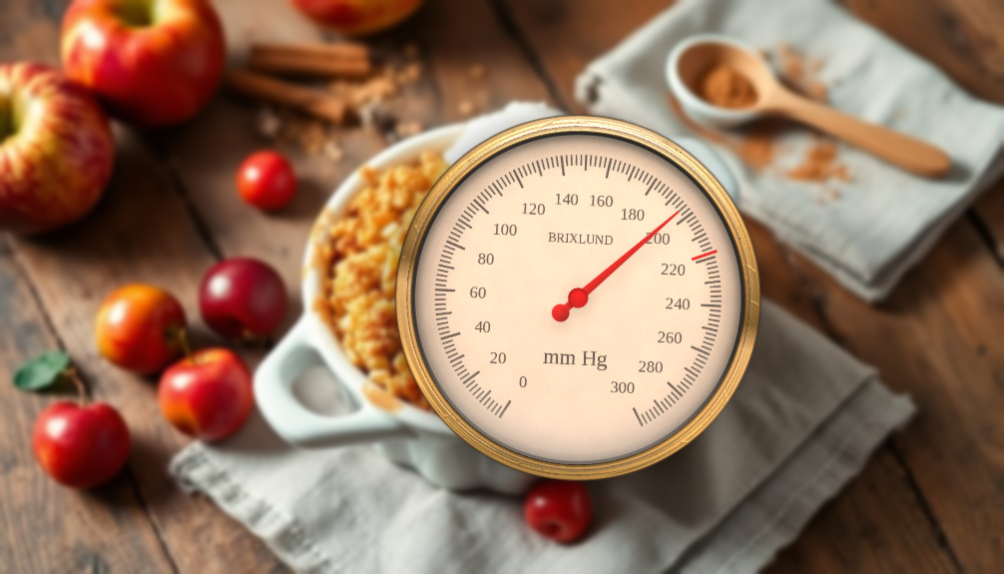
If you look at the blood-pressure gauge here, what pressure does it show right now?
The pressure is 196 mmHg
